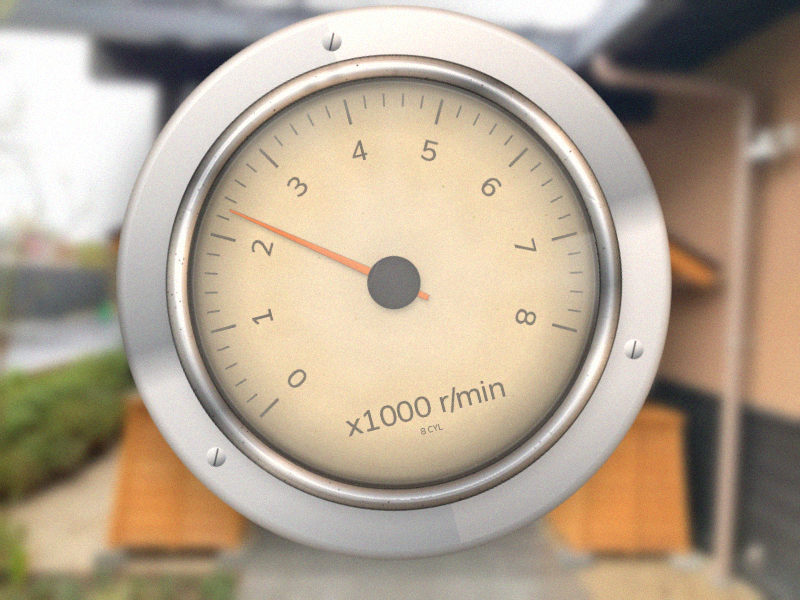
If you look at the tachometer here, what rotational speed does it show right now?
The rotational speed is 2300 rpm
